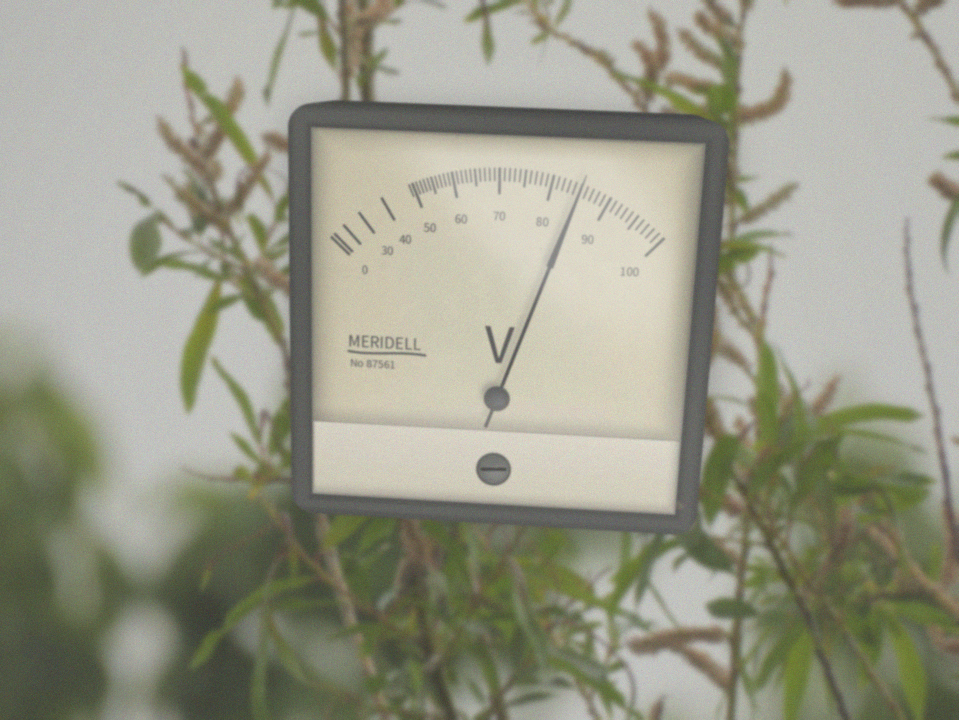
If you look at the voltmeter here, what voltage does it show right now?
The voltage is 85 V
